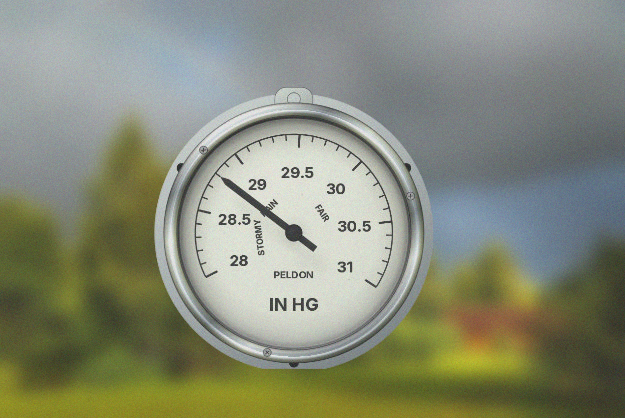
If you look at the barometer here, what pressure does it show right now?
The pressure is 28.8 inHg
